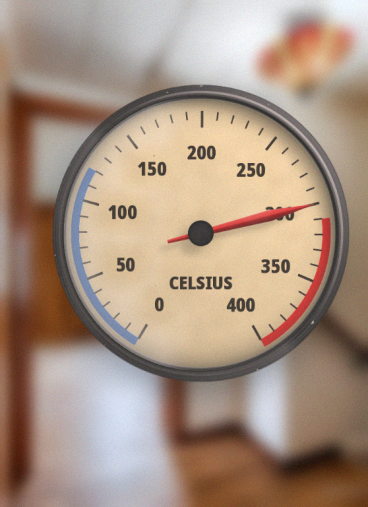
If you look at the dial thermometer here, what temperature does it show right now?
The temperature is 300 °C
